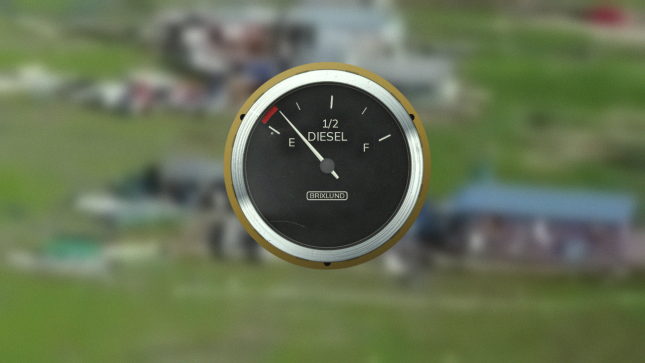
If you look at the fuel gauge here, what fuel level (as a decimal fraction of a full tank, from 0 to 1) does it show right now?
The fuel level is 0.125
